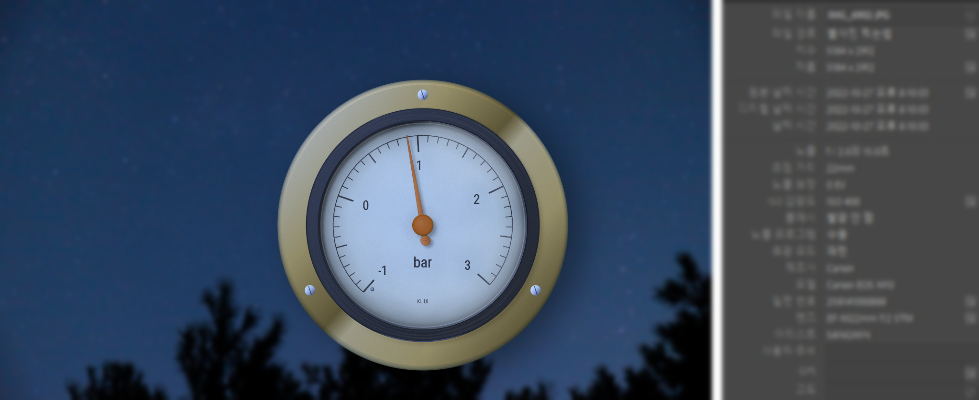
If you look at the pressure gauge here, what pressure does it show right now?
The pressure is 0.9 bar
